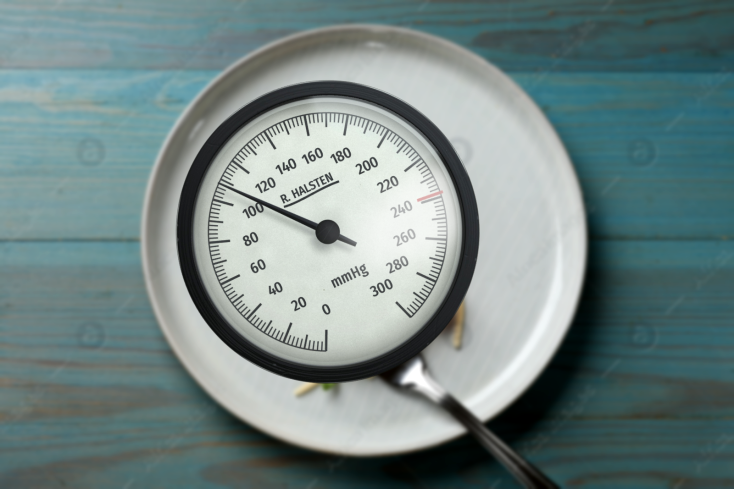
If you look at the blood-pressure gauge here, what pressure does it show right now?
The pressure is 108 mmHg
